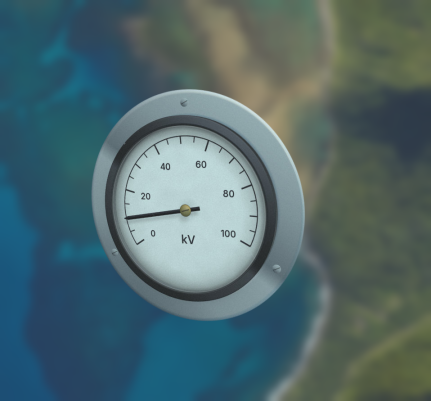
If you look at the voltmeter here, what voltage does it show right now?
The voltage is 10 kV
